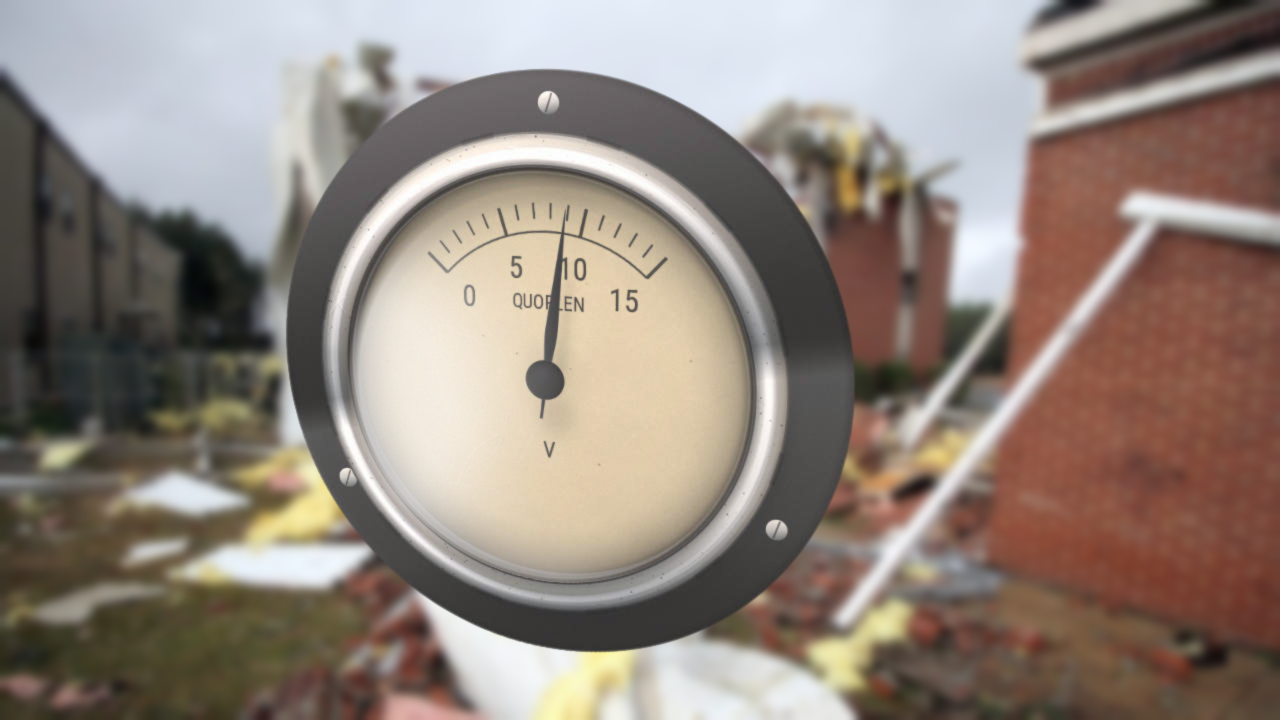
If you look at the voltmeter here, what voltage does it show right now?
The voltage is 9 V
